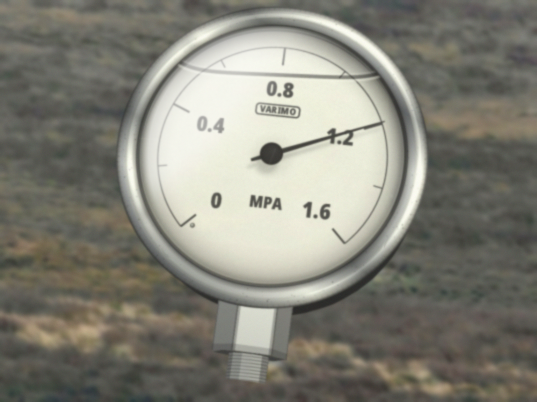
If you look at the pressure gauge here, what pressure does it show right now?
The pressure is 1.2 MPa
